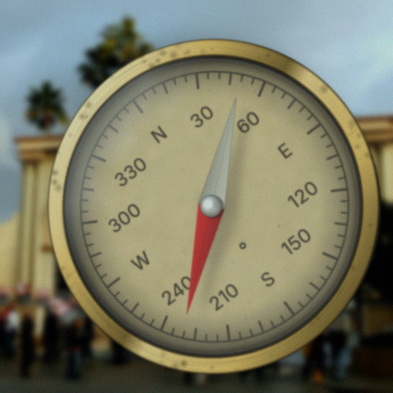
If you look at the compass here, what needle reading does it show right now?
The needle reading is 230 °
